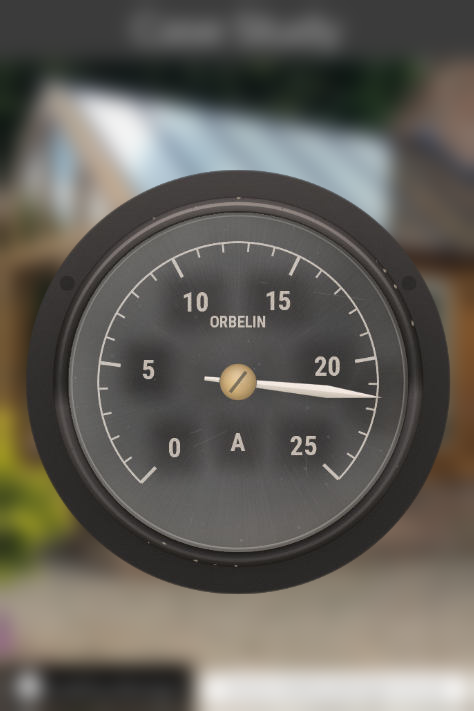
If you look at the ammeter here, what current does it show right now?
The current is 21.5 A
